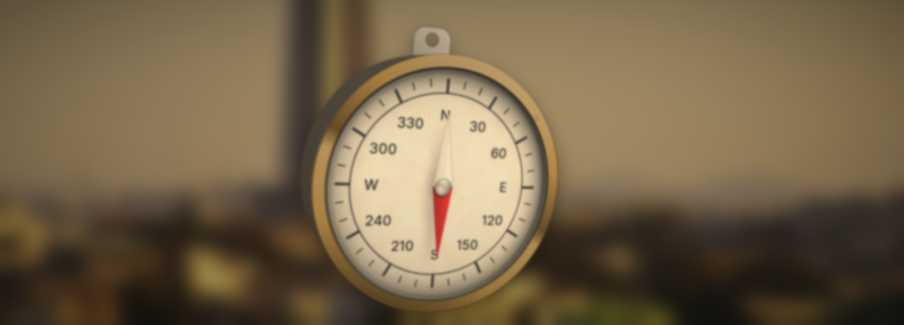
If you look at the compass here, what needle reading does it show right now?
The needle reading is 180 °
